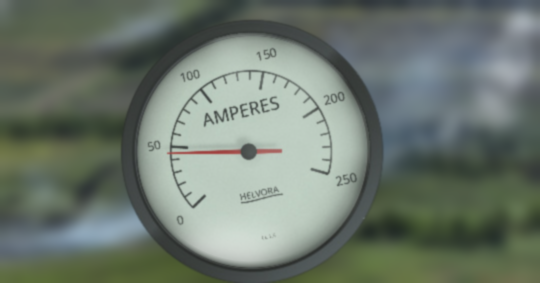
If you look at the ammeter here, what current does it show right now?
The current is 45 A
